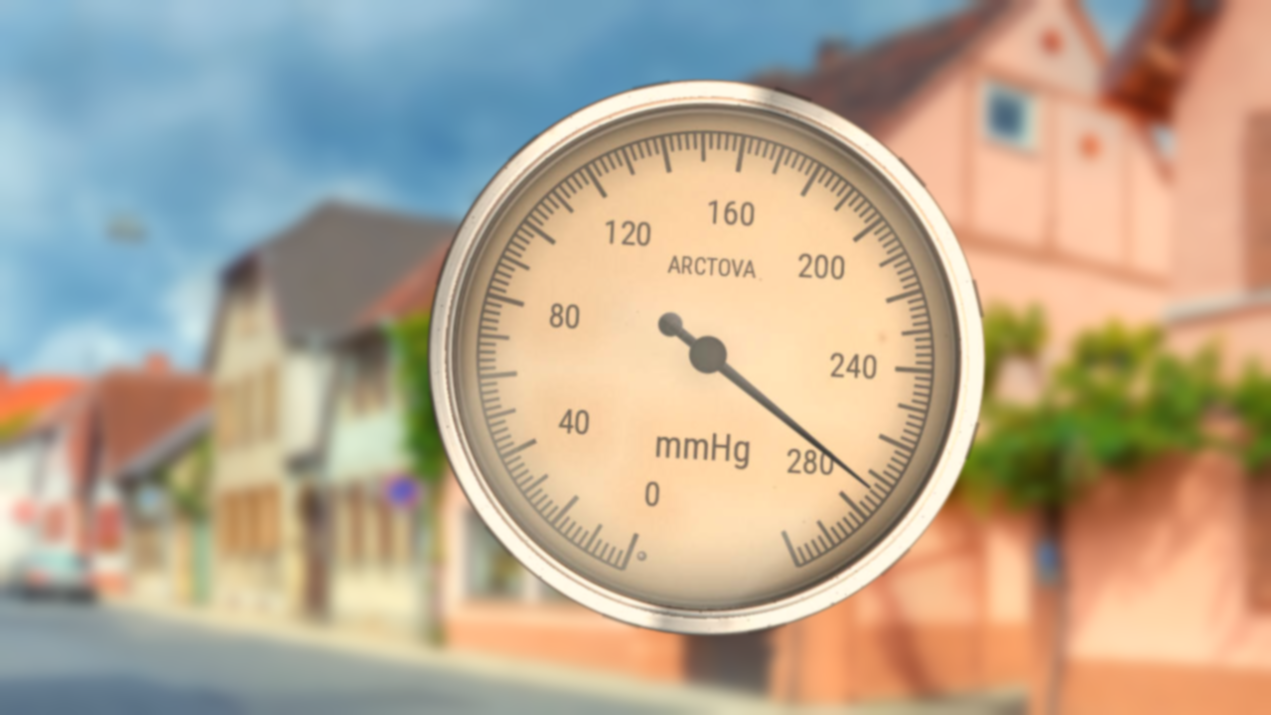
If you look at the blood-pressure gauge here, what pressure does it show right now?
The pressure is 274 mmHg
